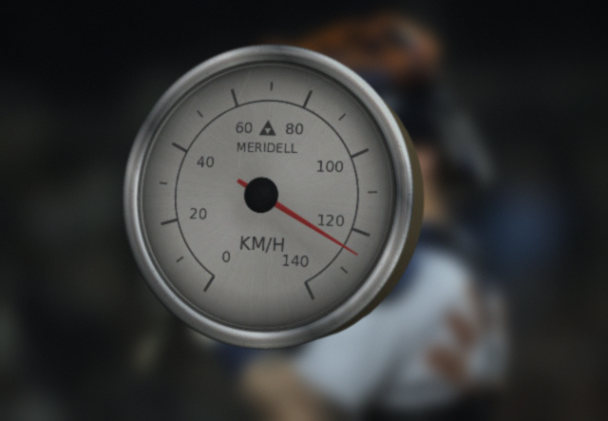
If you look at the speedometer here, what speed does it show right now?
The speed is 125 km/h
